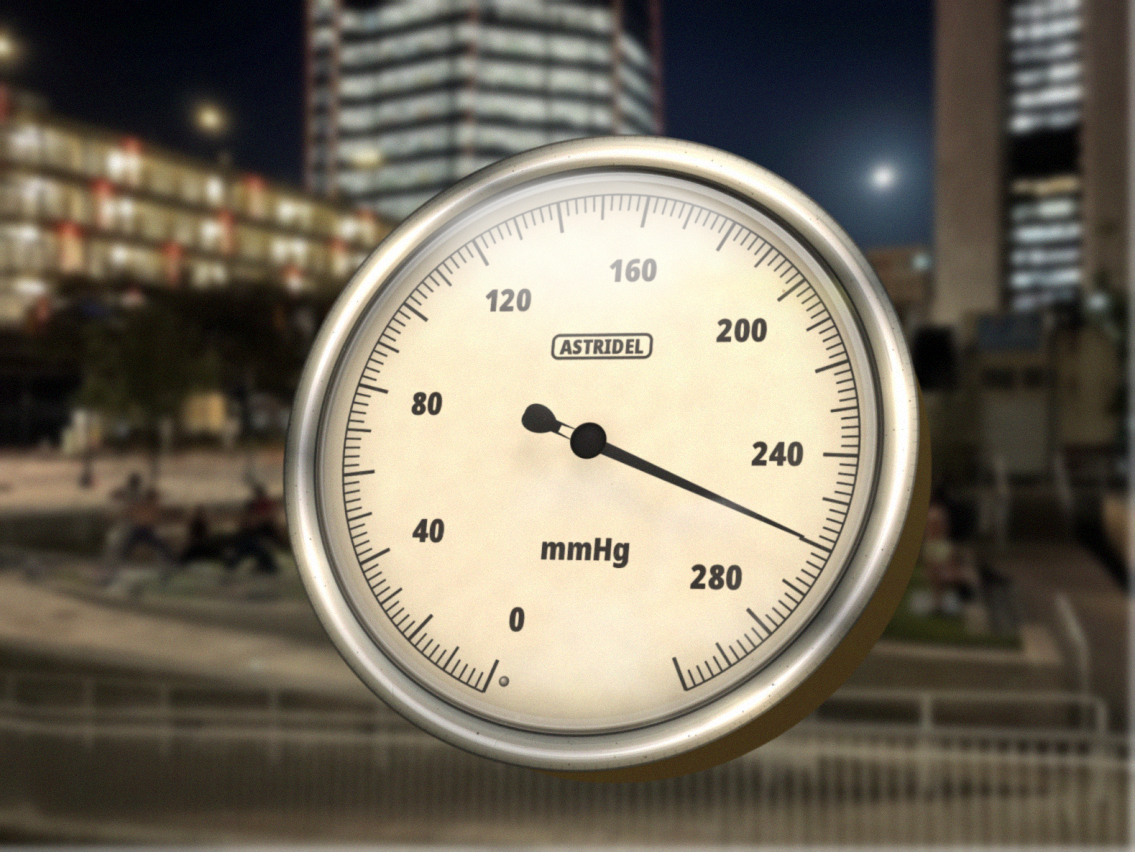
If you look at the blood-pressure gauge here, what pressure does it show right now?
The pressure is 260 mmHg
